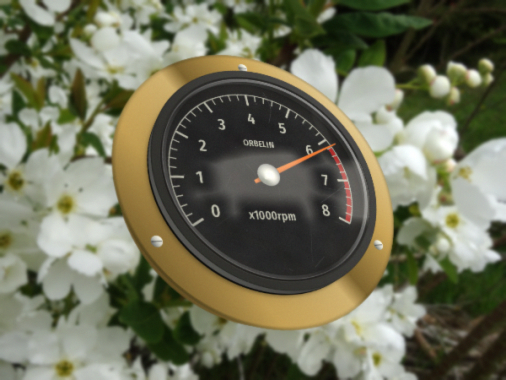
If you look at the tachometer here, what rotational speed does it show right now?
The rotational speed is 6200 rpm
